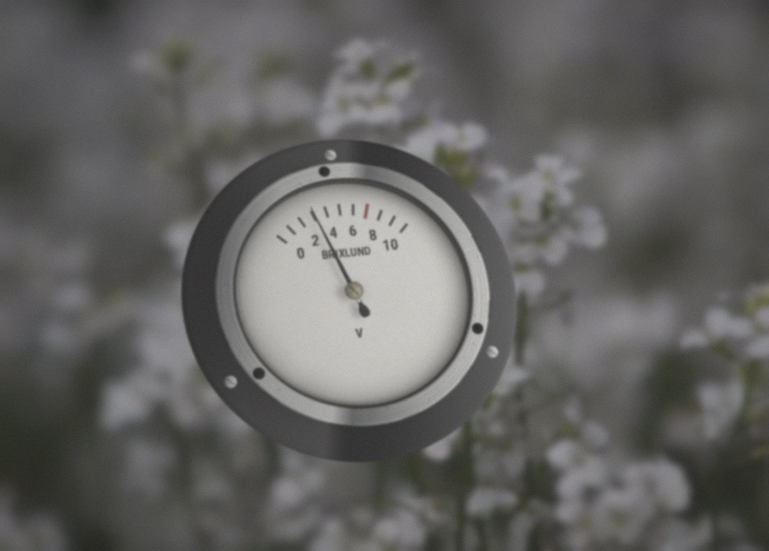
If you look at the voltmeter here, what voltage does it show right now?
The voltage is 3 V
